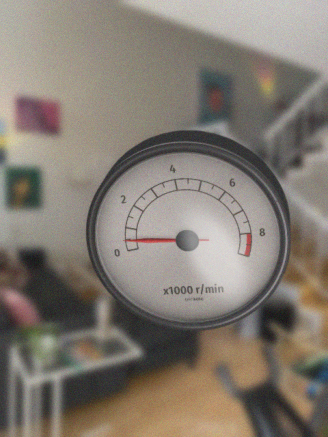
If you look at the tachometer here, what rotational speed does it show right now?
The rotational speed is 500 rpm
